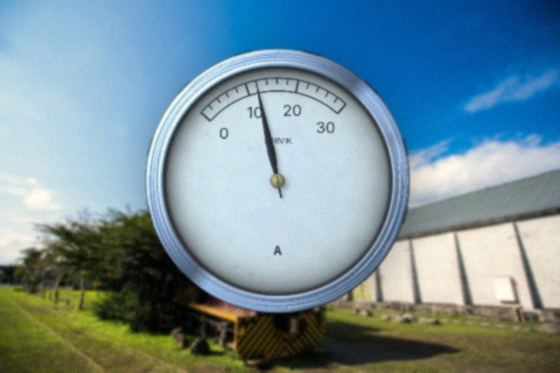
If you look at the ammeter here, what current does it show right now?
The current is 12 A
